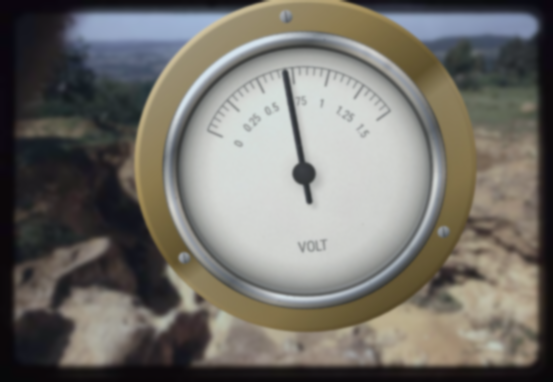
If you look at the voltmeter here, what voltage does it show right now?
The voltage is 0.7 V
